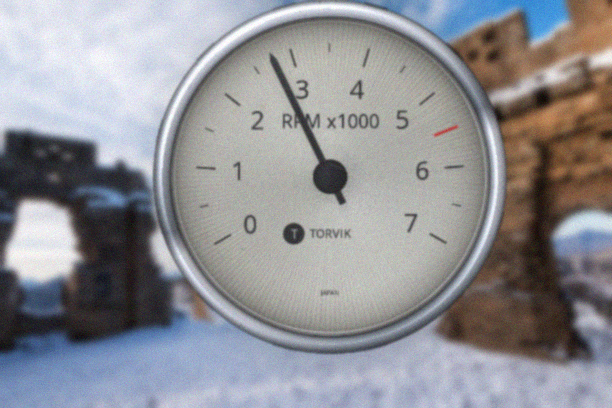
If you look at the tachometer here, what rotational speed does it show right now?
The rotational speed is 2750 rpm
